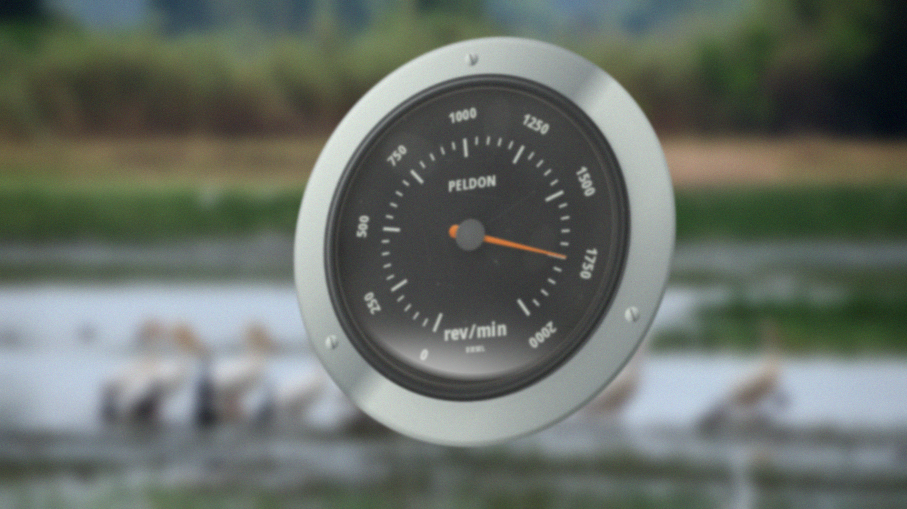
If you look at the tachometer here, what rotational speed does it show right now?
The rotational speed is 1750 rpm
